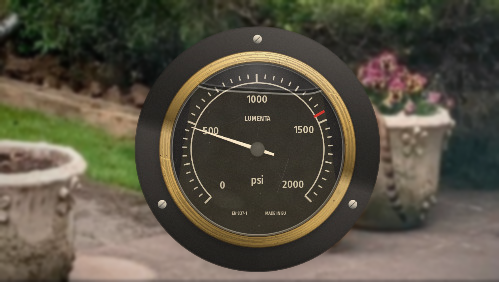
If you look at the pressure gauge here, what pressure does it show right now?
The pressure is 475 psi
